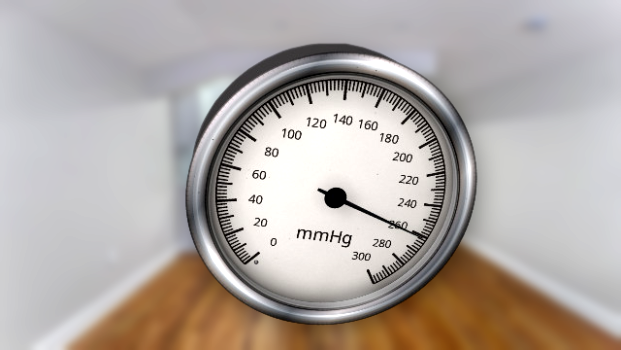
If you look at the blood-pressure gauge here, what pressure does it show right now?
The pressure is 260 mmHg
